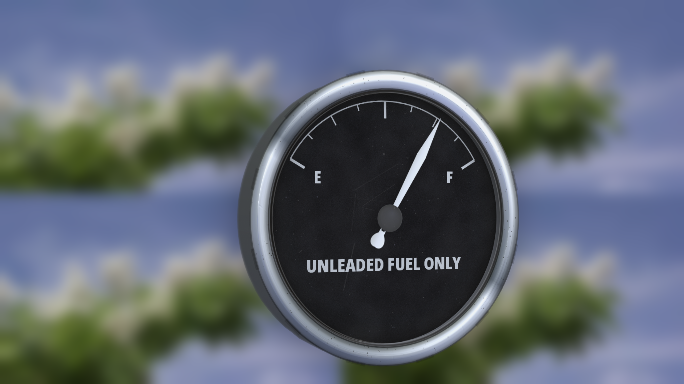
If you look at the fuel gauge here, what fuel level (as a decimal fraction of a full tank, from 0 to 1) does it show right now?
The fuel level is 0.75
